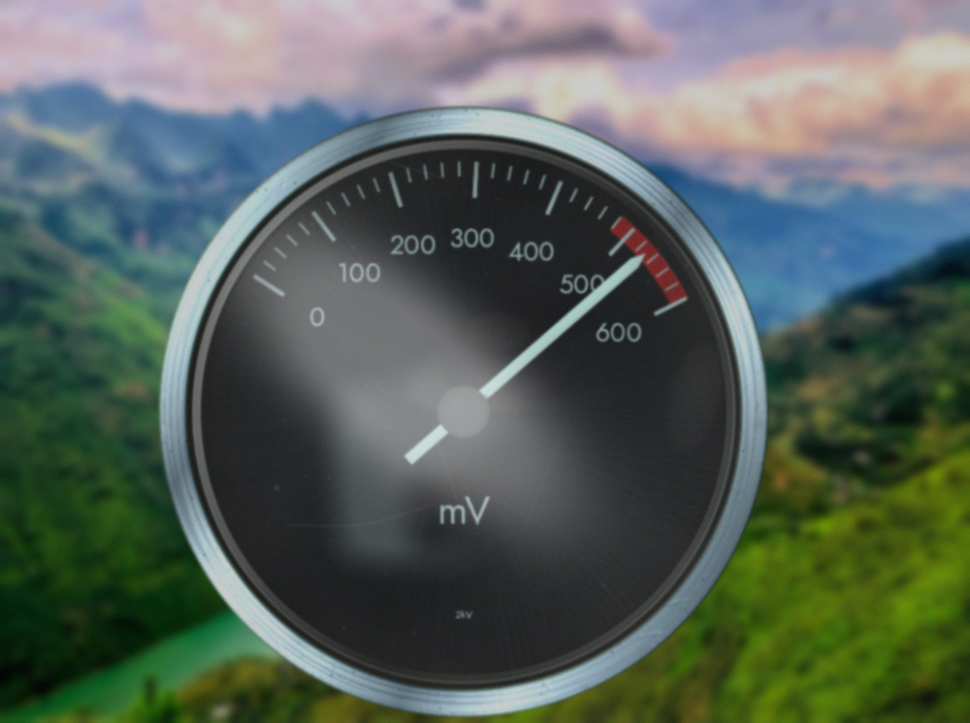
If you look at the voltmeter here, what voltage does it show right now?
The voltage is 530 mV
